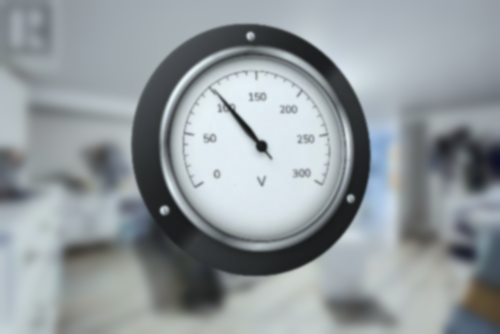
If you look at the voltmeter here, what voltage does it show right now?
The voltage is 100 V
